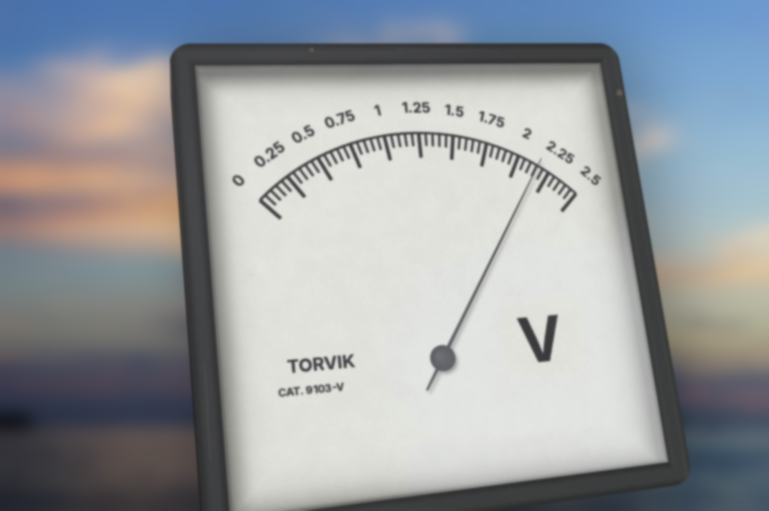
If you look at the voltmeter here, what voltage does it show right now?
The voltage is 2.15 V
